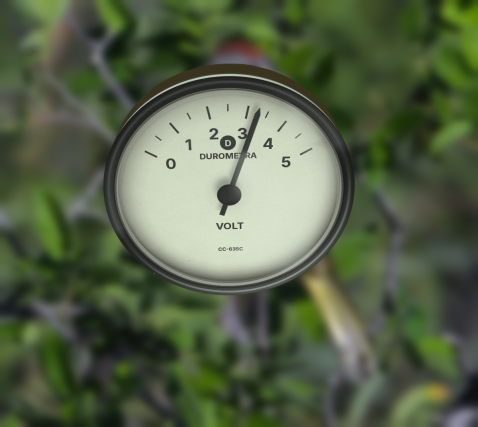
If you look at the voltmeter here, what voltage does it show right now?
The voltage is 3.25 V
